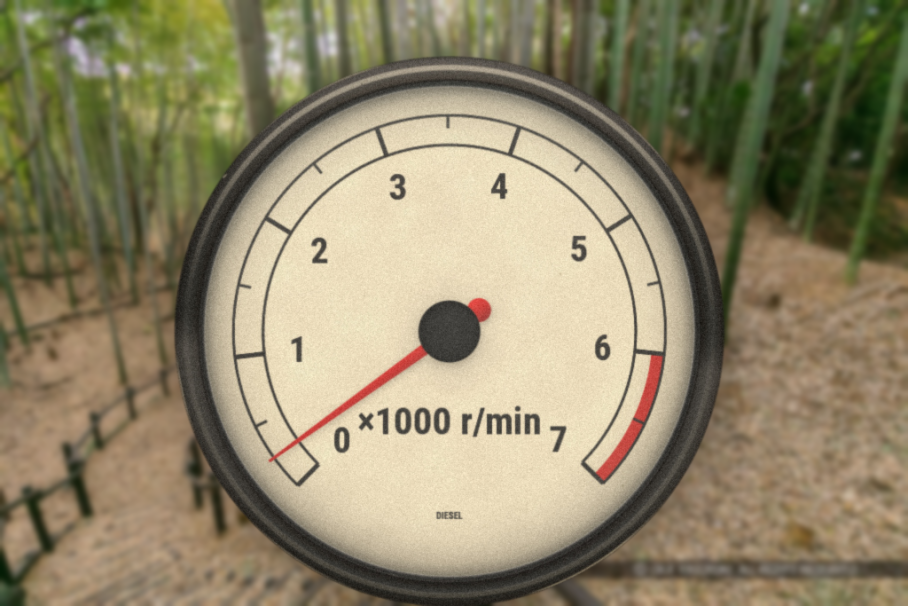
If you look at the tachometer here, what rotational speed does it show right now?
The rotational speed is 250 rpm
